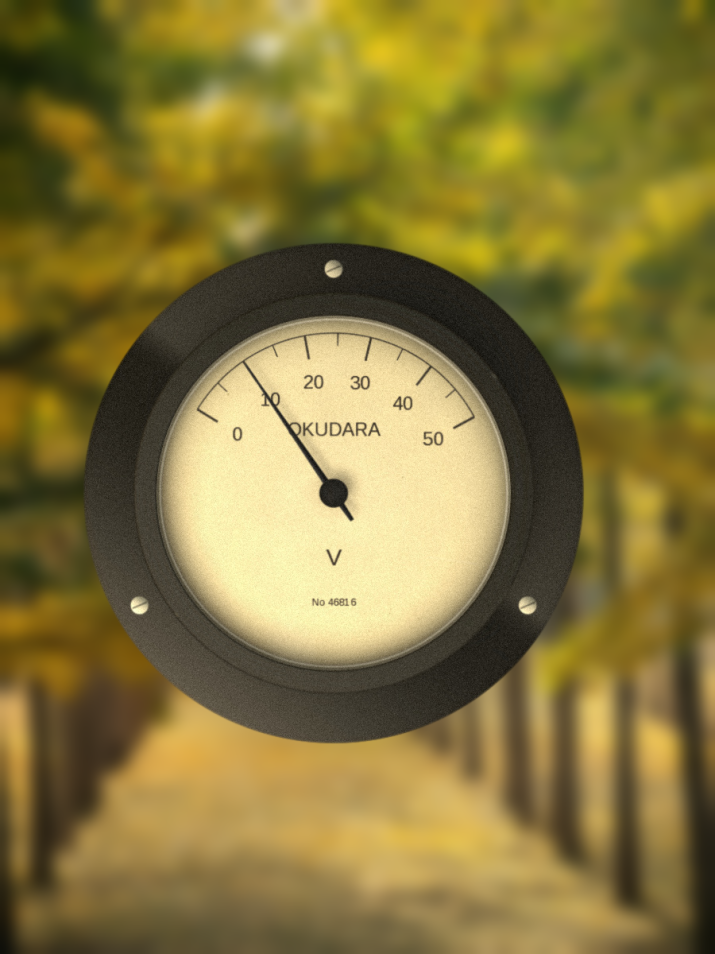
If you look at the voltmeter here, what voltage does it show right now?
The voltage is 10 V
